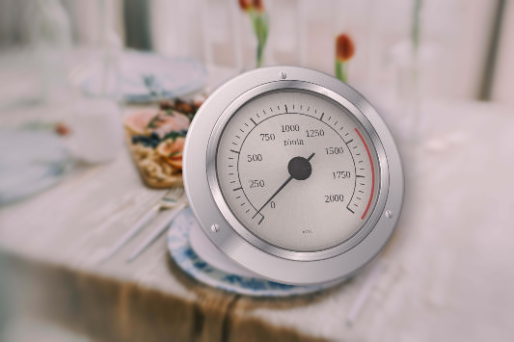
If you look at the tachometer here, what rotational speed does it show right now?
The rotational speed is 50 rpm
